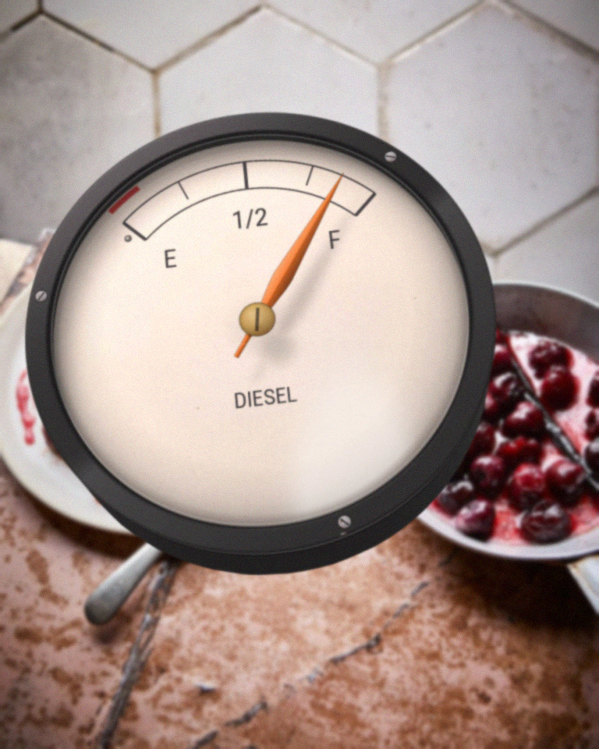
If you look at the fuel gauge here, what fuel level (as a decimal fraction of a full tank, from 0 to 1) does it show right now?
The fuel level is 0.875
